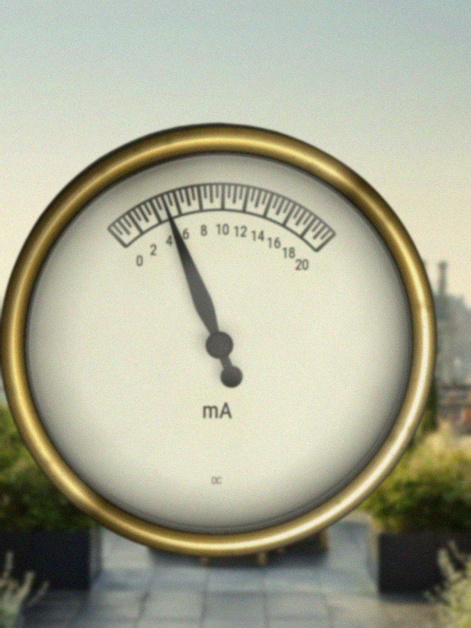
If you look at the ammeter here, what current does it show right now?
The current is 5 mA
